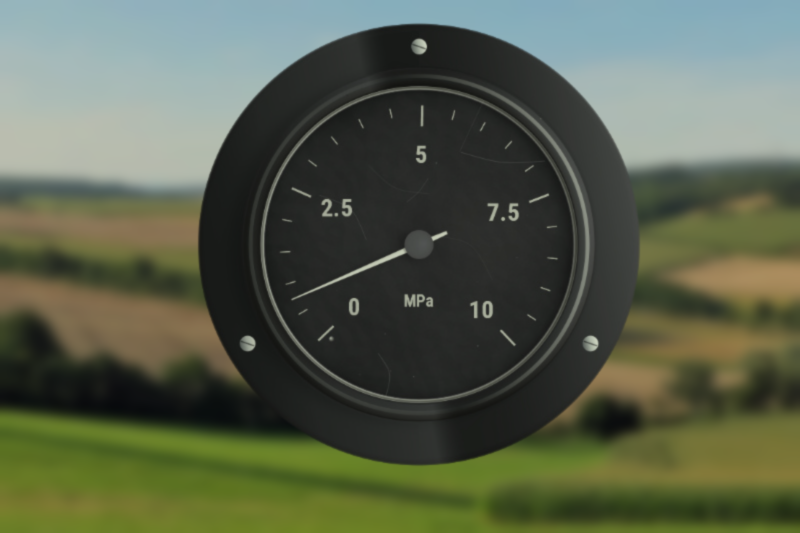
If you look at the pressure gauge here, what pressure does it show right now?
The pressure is 0.75 MPa
